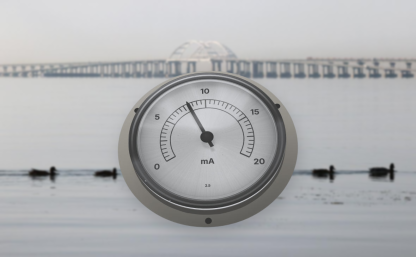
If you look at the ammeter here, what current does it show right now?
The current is 8 mA
